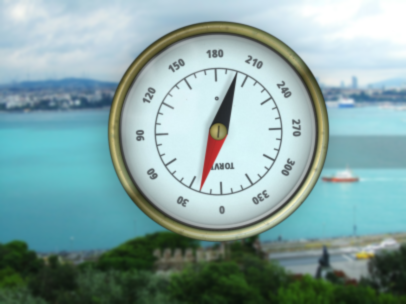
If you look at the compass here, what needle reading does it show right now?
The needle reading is 20 °
